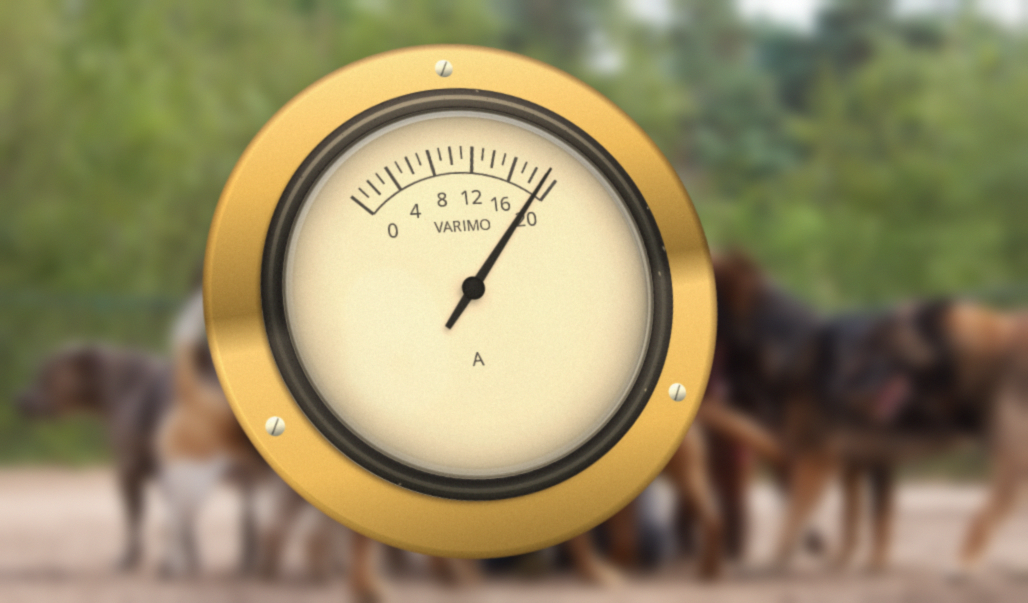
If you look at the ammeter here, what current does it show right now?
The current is 19 A
